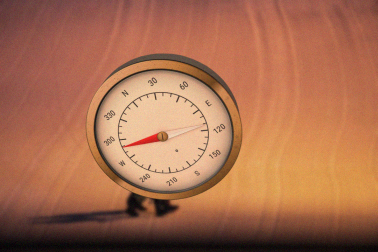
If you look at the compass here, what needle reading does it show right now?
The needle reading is 290 °
